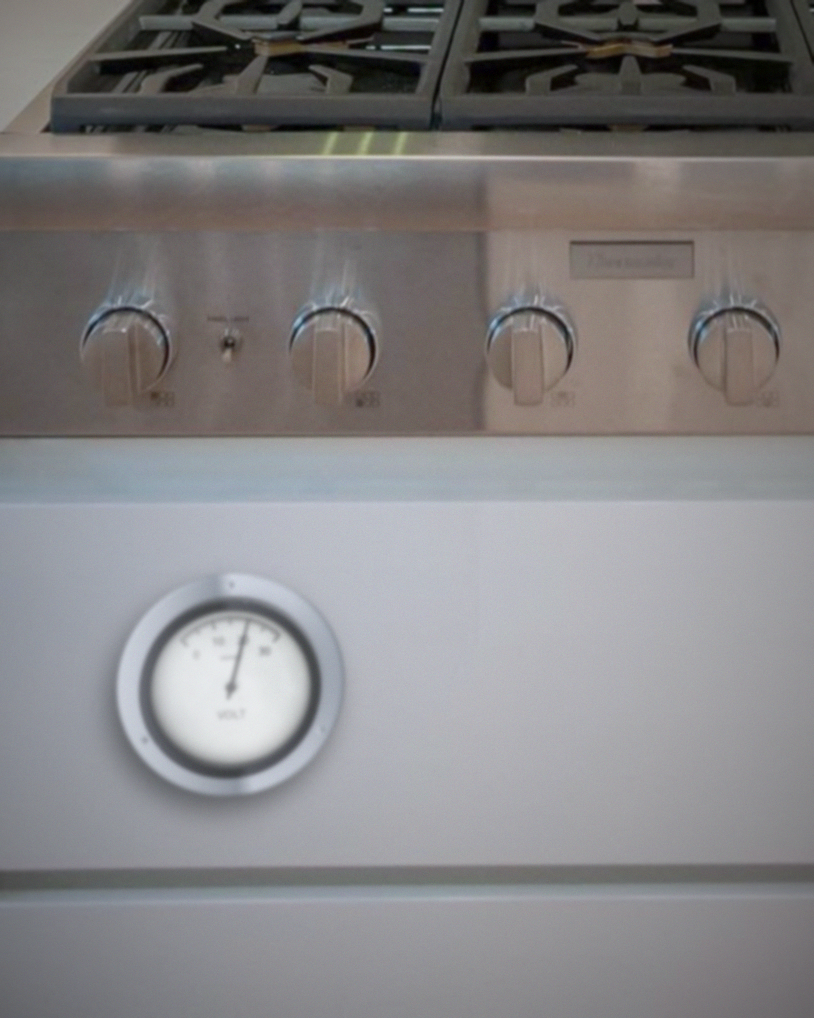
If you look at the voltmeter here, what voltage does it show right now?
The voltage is 20 V
